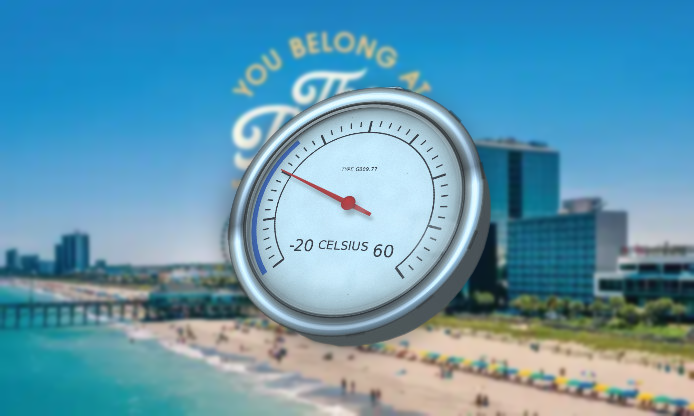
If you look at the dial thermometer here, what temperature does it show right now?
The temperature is 0 °C
